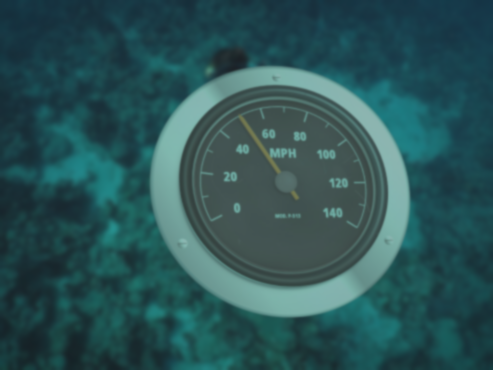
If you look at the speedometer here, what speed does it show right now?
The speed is 50 mph
